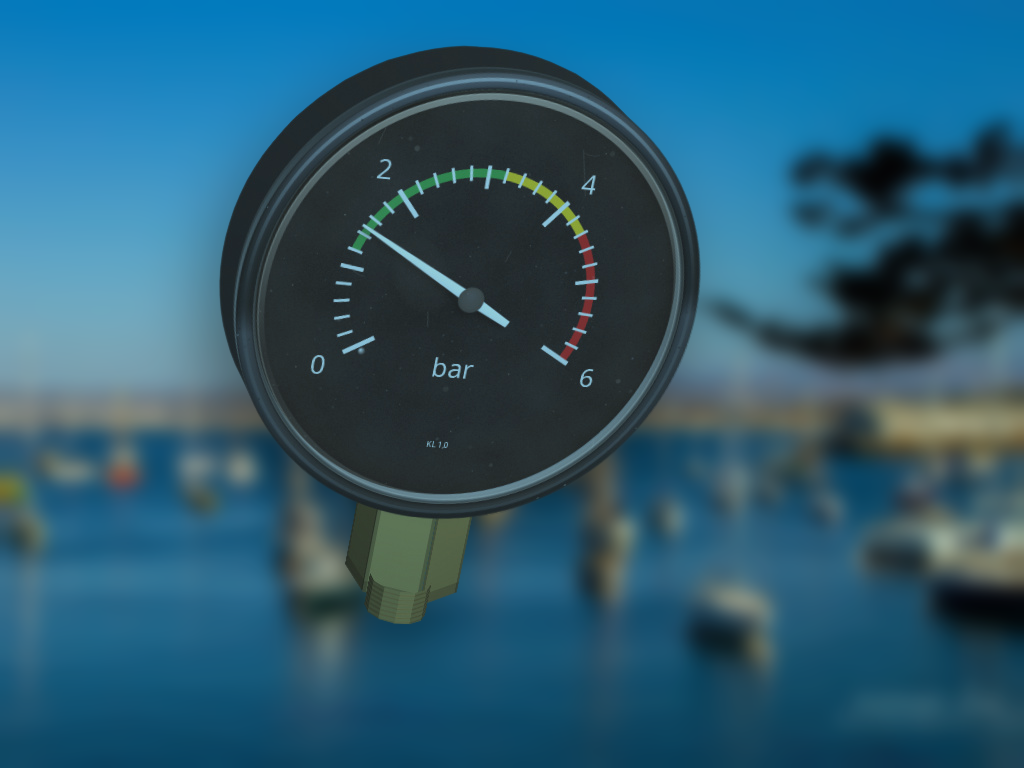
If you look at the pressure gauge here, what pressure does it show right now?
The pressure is 1.5 bar
